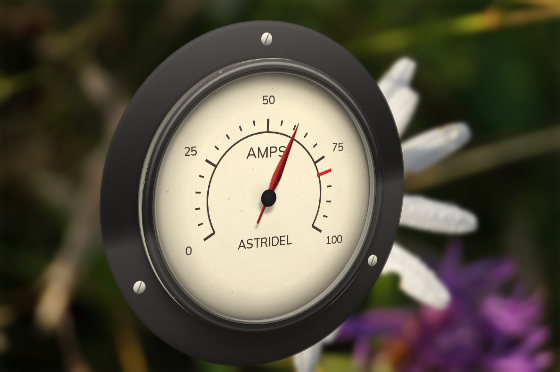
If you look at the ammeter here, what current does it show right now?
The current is 60 A
